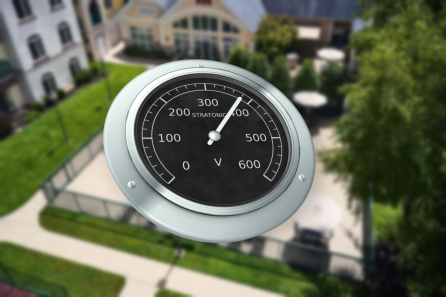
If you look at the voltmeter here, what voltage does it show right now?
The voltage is 380 V
